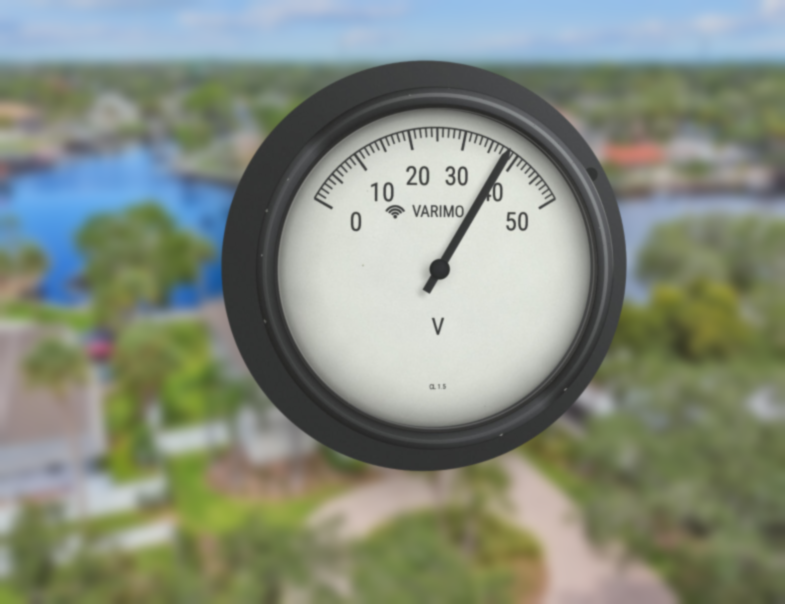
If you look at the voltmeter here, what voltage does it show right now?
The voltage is 38 V
